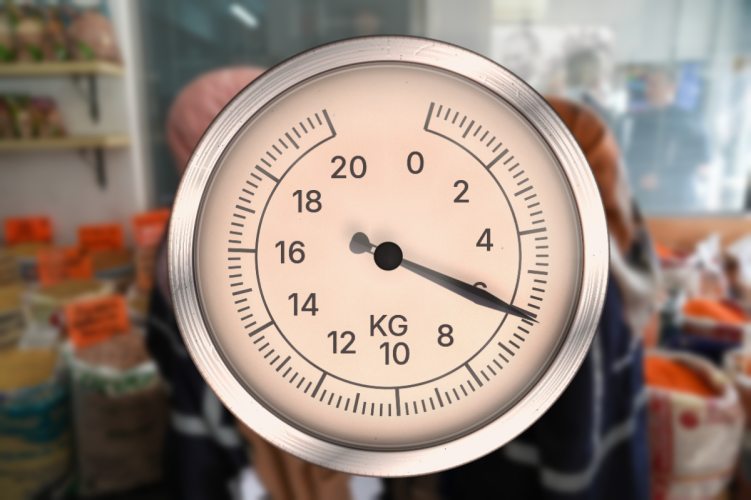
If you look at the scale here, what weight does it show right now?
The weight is 6.1 kg
